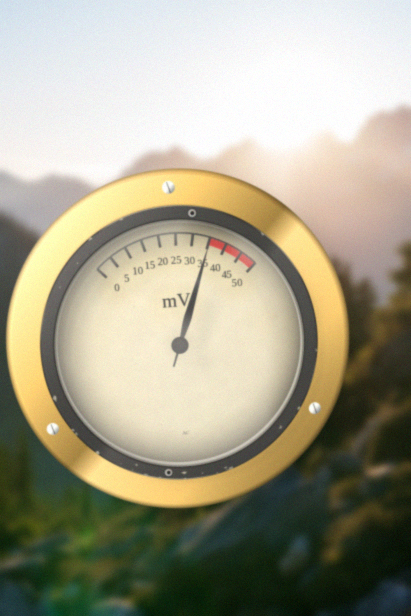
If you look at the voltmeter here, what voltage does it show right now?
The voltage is 35 mV
